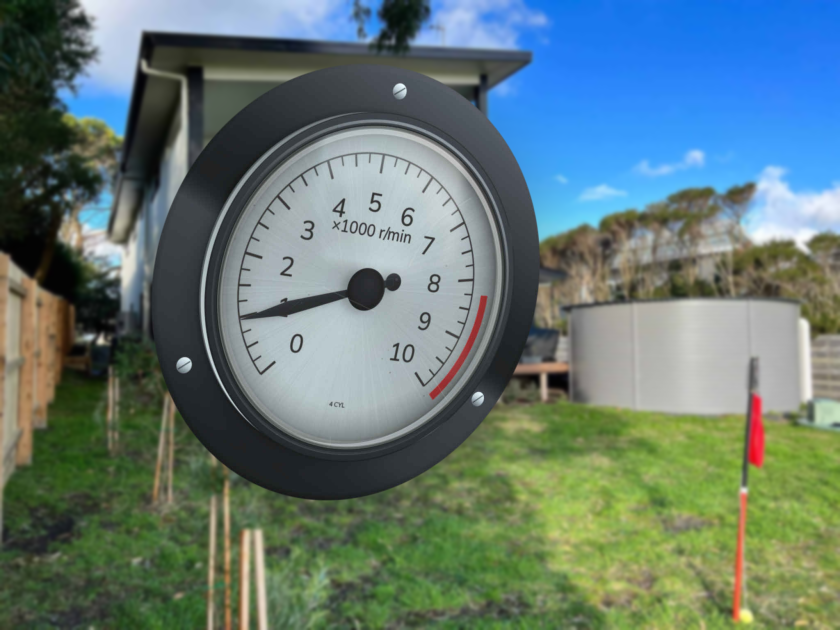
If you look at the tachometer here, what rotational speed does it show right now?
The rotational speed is 1000 rpm
